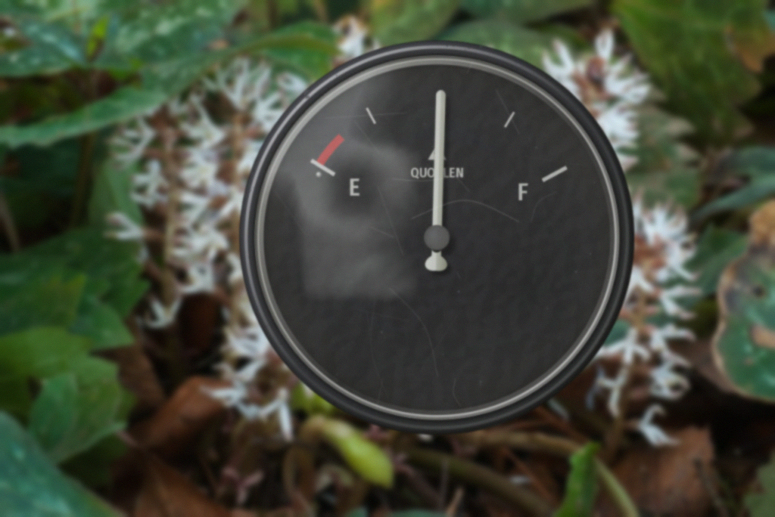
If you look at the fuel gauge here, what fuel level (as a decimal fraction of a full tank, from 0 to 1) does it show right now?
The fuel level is 0.5
